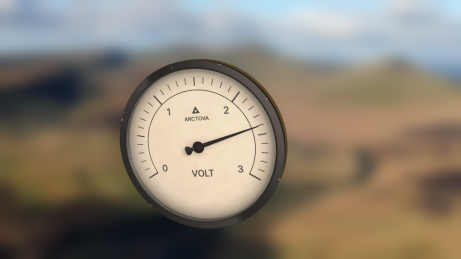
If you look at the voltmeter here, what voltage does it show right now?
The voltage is 2.4 V
